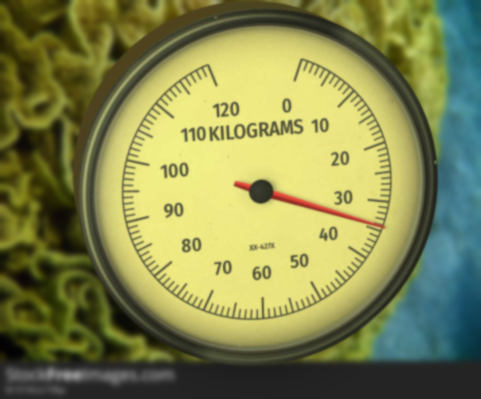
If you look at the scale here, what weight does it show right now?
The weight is 34 kg
